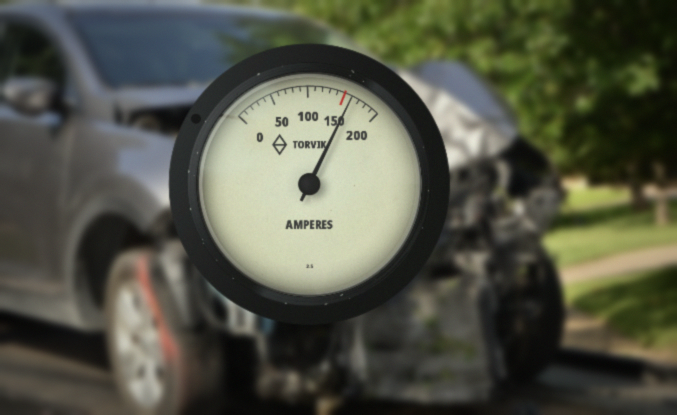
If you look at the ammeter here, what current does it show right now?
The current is 160 A
